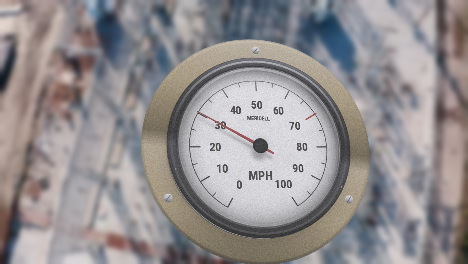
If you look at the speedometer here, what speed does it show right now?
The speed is 30 mph
